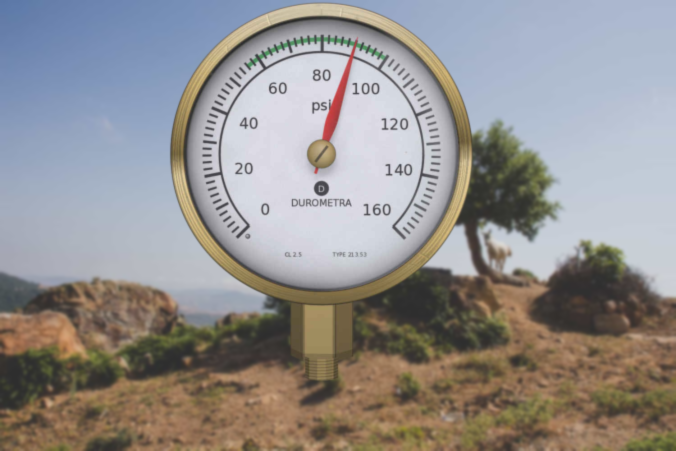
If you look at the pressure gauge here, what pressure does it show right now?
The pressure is 90 psi
